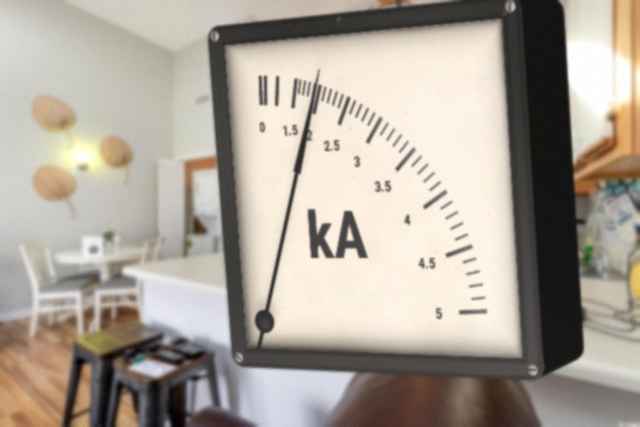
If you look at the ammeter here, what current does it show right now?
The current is 2 kA
